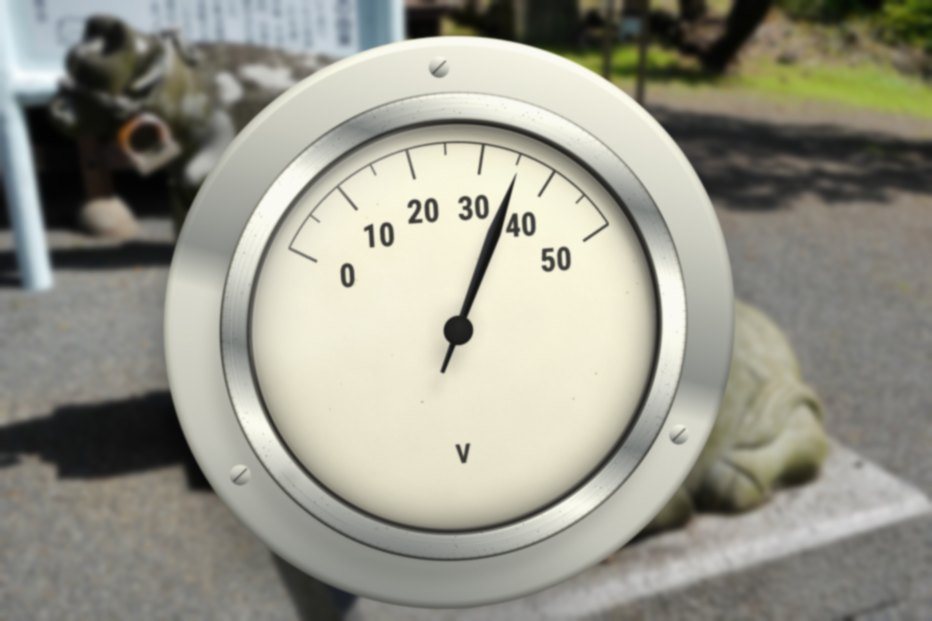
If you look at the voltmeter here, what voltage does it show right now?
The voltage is 35 V
